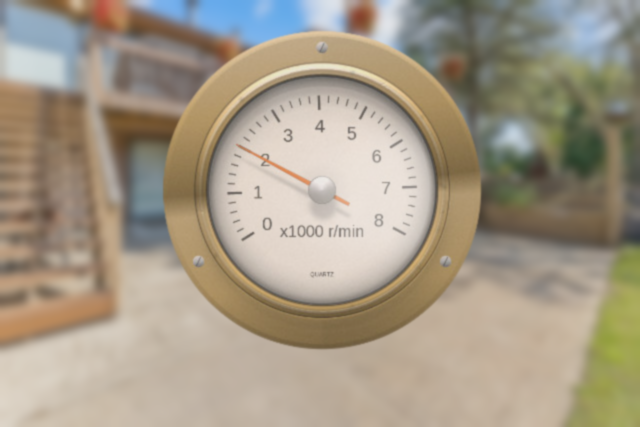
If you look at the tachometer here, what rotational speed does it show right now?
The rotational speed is 2000 rpm
